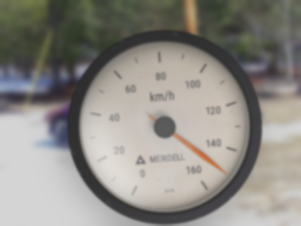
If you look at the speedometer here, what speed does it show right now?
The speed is 150 km/h
